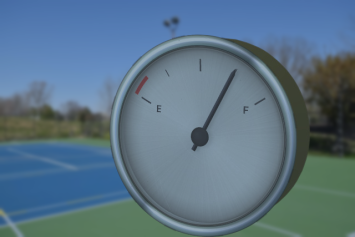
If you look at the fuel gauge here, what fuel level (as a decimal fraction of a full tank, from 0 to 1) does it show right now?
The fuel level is 0.75
